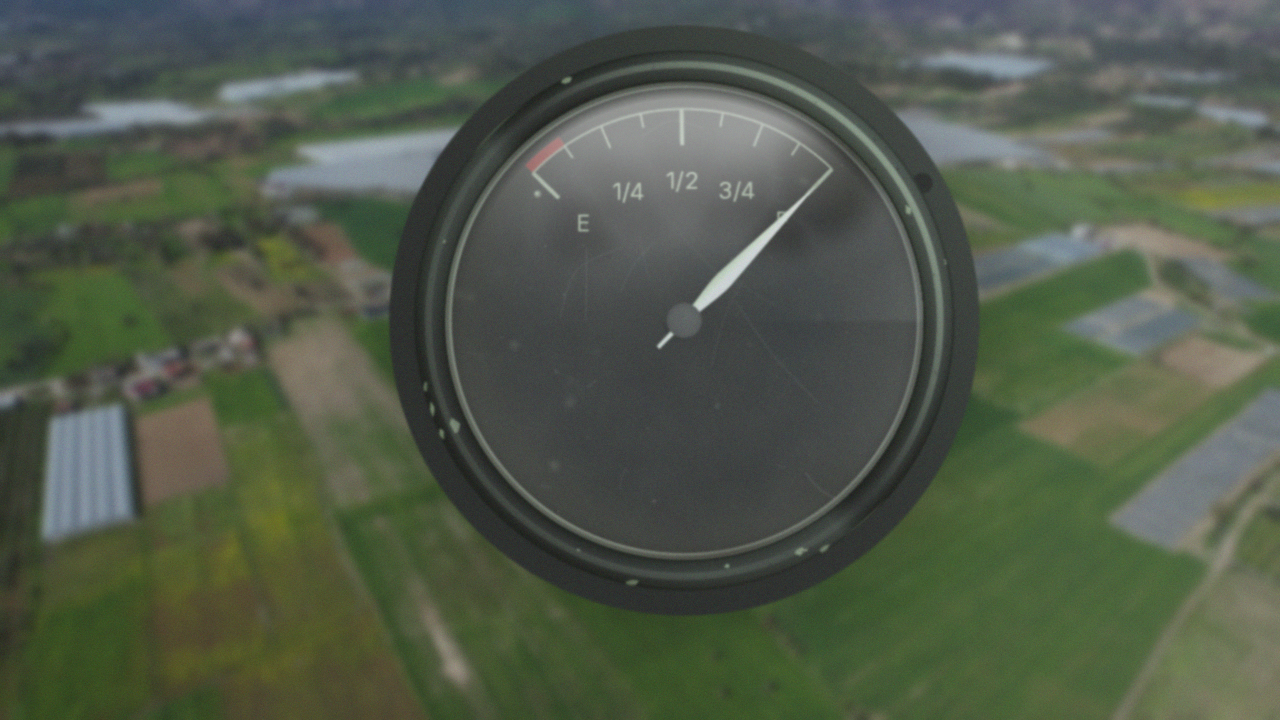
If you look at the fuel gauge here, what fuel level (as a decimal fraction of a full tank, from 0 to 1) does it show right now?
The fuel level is 1
